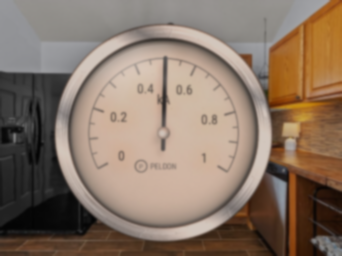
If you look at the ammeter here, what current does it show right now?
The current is 0.5 kA
